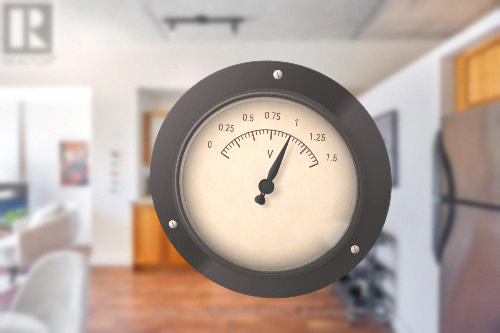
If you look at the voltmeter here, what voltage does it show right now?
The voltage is 1 V
